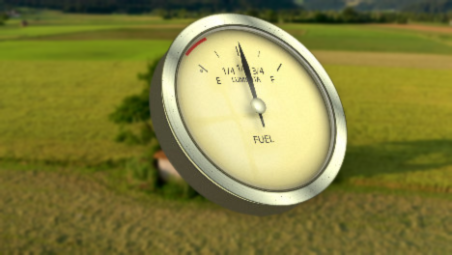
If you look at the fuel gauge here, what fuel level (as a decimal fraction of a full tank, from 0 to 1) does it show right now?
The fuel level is 0.5
